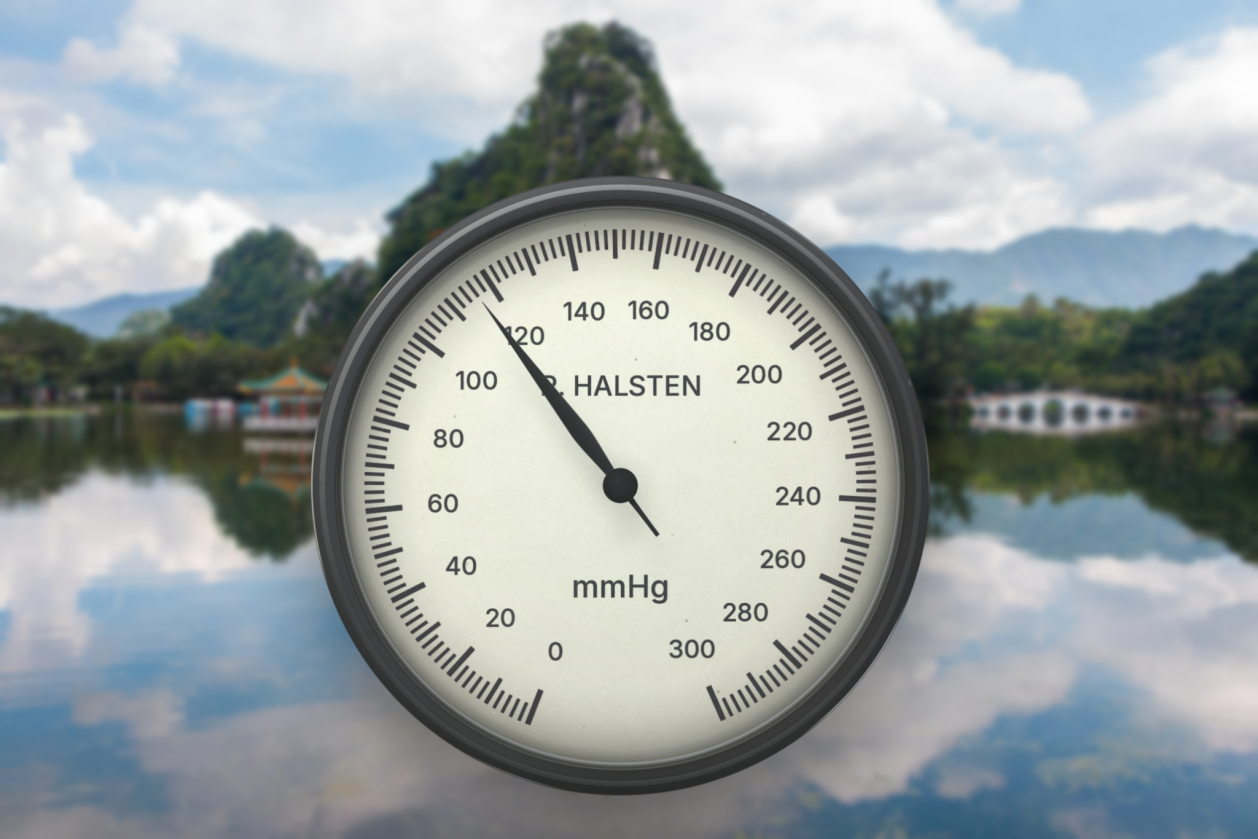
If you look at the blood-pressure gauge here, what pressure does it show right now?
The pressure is 116 mmHg
